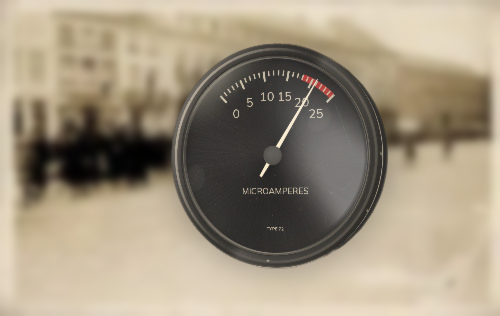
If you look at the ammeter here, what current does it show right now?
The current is 21 µA
